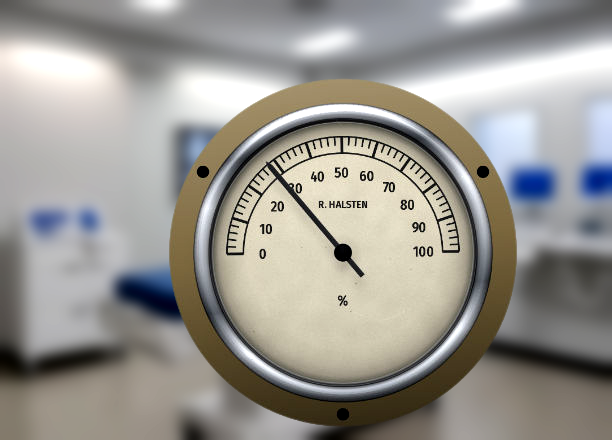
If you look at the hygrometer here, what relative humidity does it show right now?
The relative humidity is 28 %
